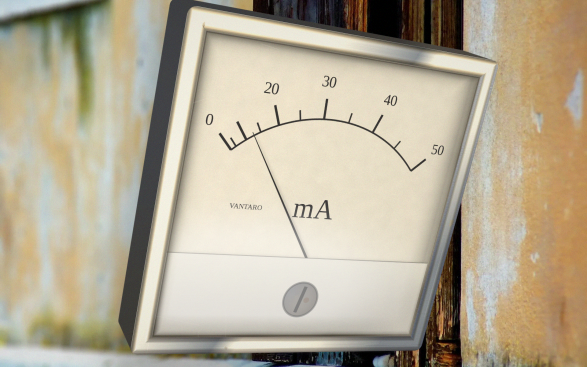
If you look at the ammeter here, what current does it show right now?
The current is 12.5 mA
